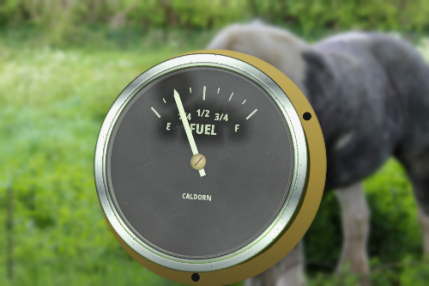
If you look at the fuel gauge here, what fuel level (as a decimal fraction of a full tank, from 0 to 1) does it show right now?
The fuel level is 0.25
